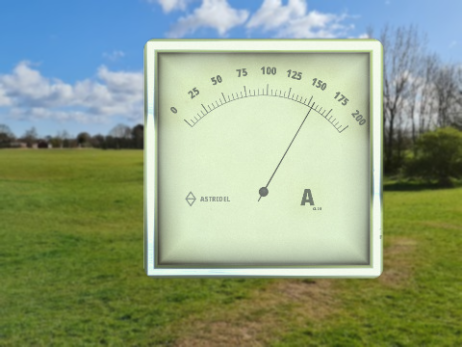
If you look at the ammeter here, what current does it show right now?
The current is 155 A
